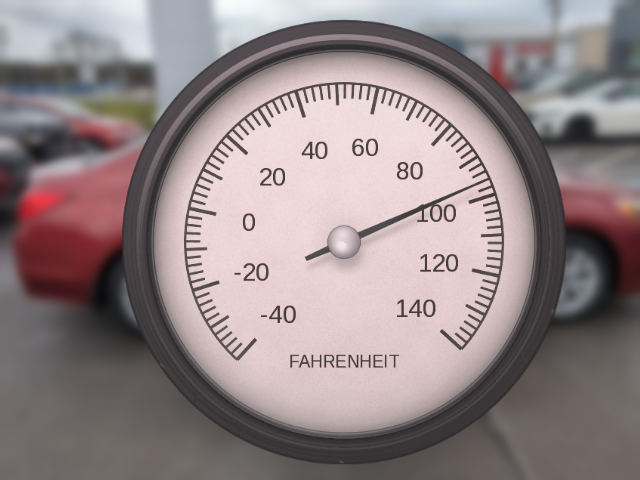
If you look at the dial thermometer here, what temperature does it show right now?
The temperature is 96 °F
